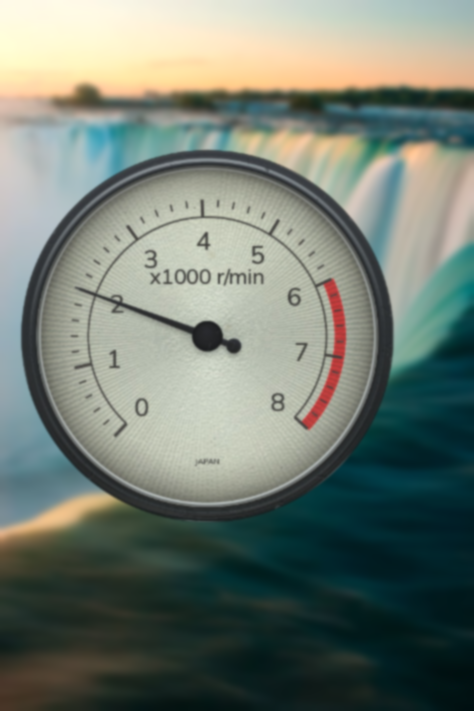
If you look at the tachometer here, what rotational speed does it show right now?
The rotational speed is 2000 rpm
